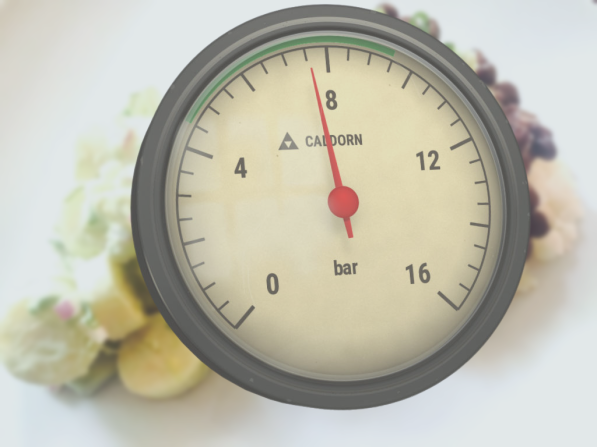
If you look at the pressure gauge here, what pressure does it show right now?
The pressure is 7.5 bar
